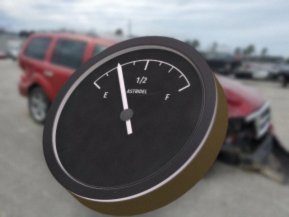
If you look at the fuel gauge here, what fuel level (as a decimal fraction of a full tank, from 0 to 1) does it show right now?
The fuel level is 0.25
